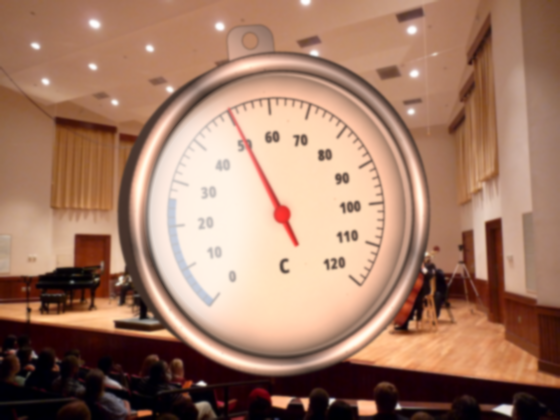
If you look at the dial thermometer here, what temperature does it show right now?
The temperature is 50 °C
